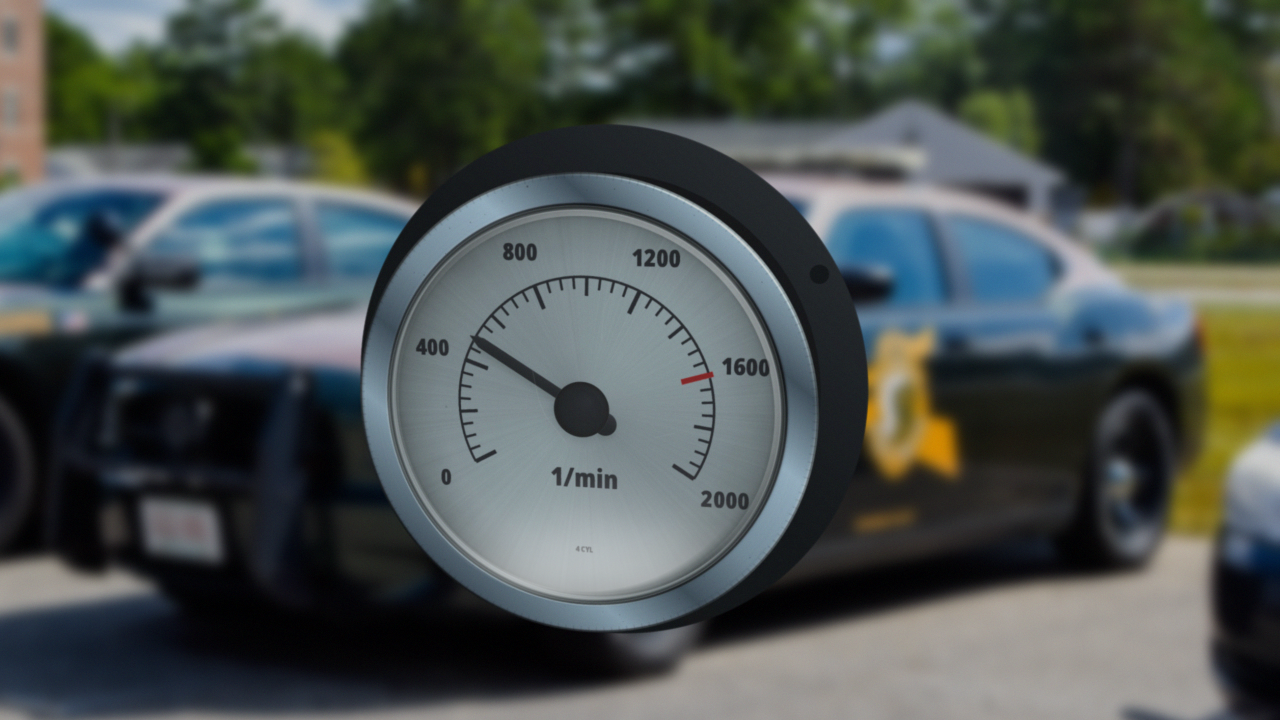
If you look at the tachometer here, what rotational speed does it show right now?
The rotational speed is 500 rpm
